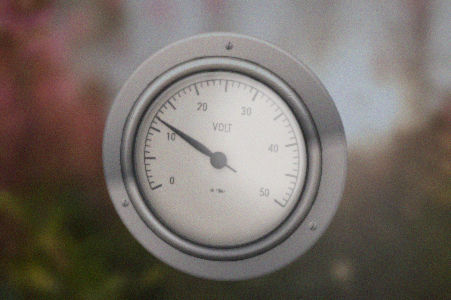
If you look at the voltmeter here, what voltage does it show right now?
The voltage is 12 V
